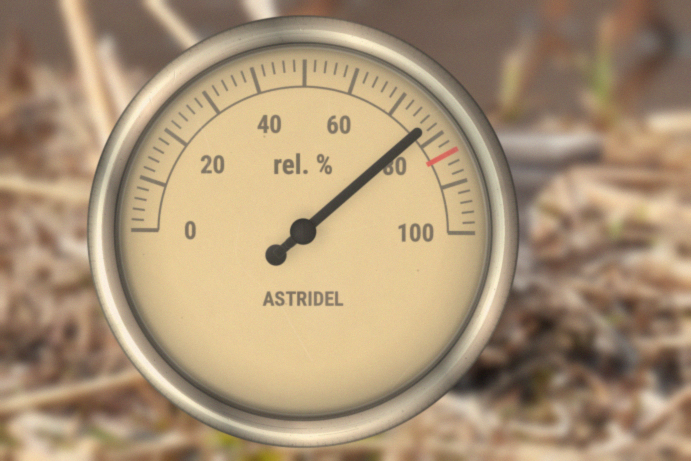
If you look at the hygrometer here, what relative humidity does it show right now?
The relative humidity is 77 %
